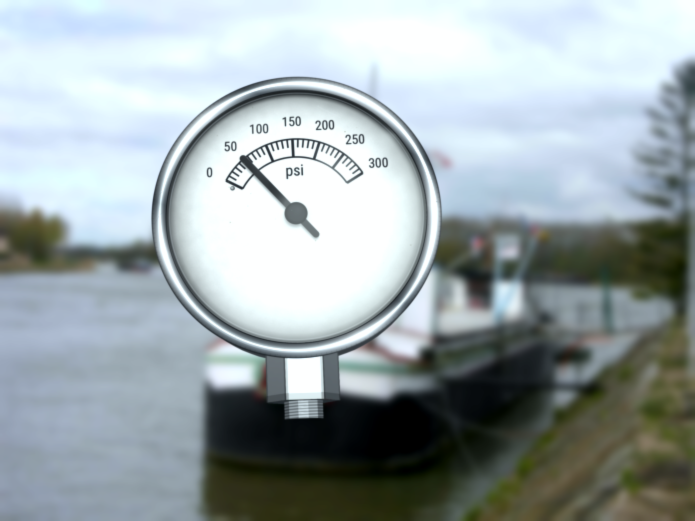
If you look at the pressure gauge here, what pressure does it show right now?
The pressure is 50 psi
